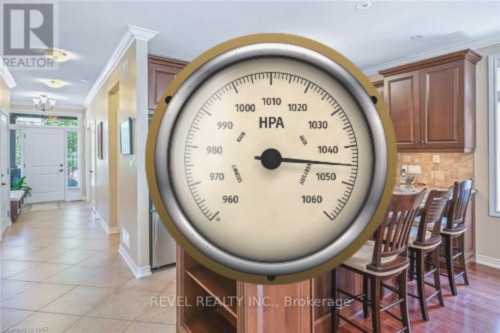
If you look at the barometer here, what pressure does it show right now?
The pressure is 1045 hPa
